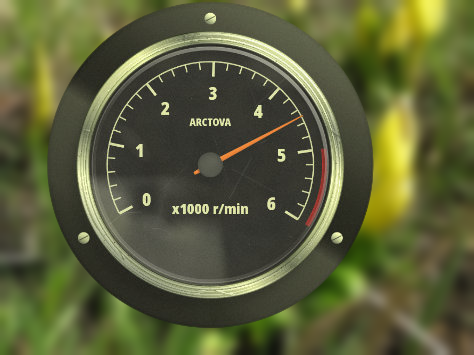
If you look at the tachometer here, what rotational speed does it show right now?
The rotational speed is 4500 rpm
